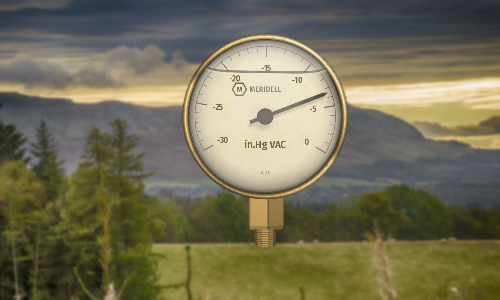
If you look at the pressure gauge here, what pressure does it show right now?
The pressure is -6.5 inHg
